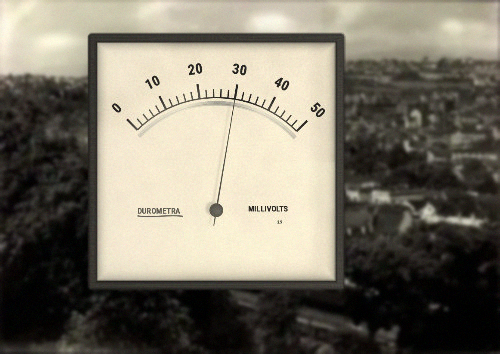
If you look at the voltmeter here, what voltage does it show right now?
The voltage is 30 mV
